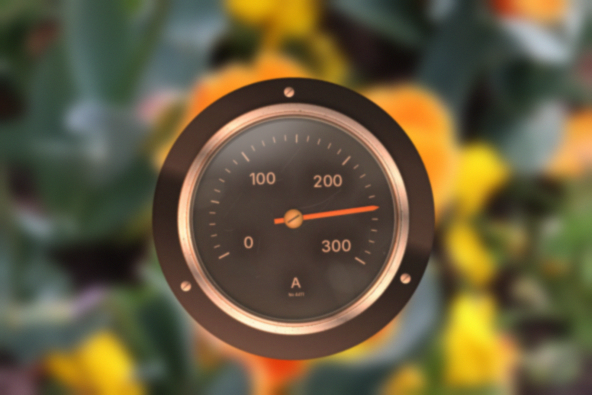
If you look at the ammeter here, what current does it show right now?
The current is 250 A
